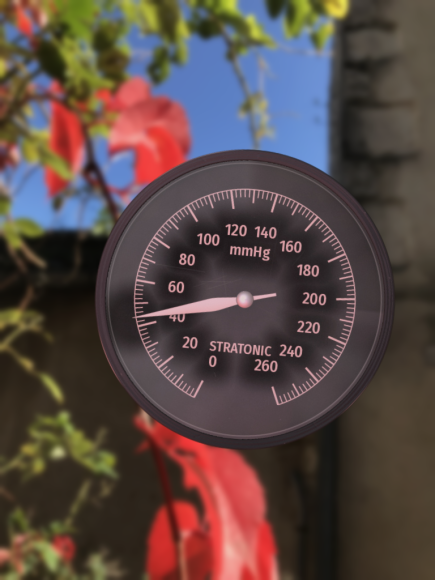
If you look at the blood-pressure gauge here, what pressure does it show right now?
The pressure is 44 mmHg
